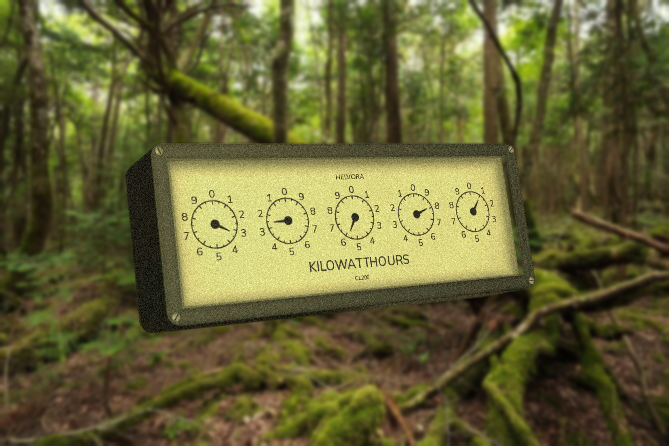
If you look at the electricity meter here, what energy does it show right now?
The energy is 32581 kWh
